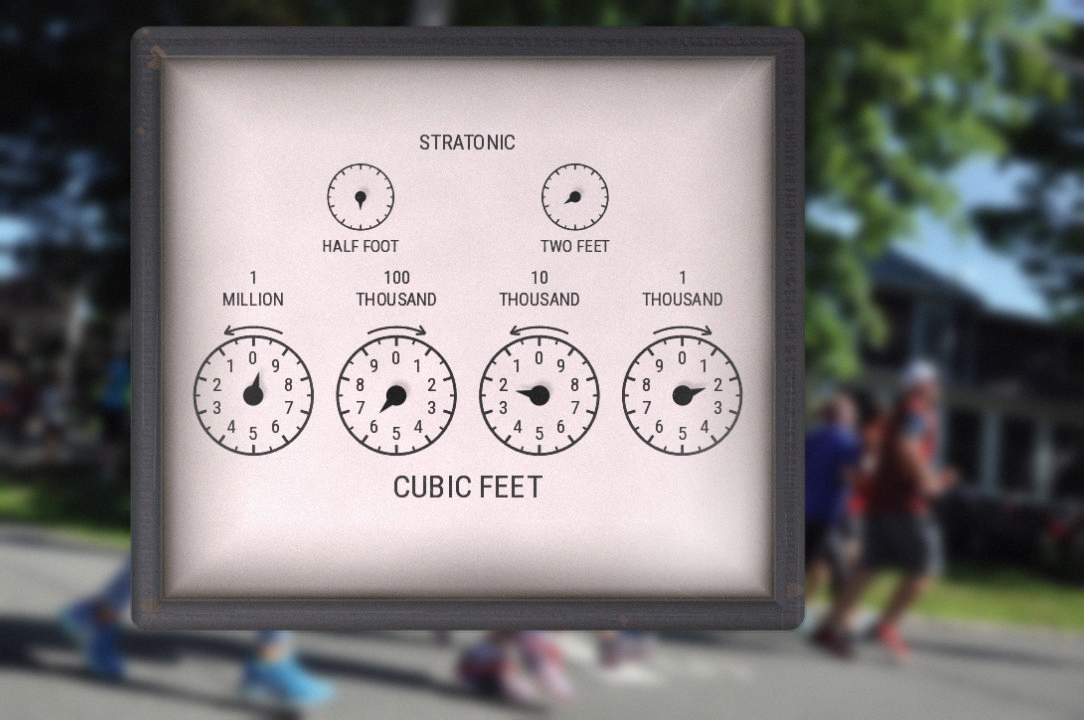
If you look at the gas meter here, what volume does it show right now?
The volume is 962200 ft³
